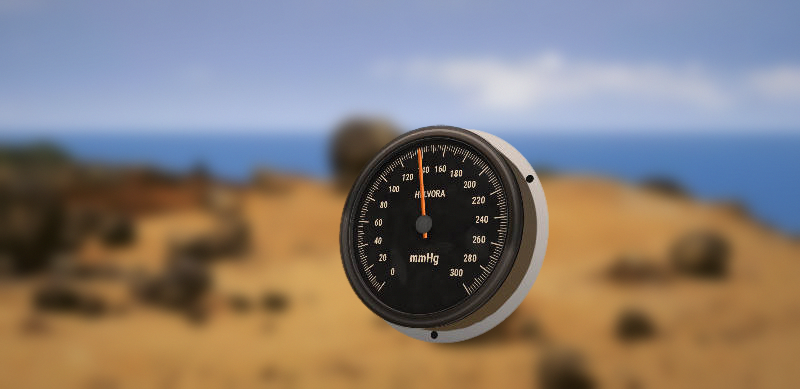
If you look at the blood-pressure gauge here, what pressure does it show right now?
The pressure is 140 mmHg
